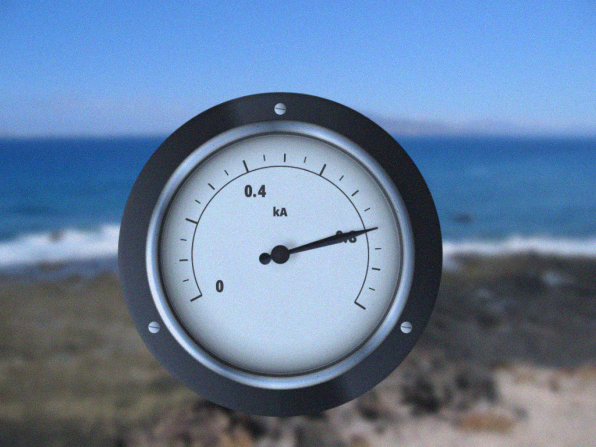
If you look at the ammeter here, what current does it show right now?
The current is 0.8 kA
